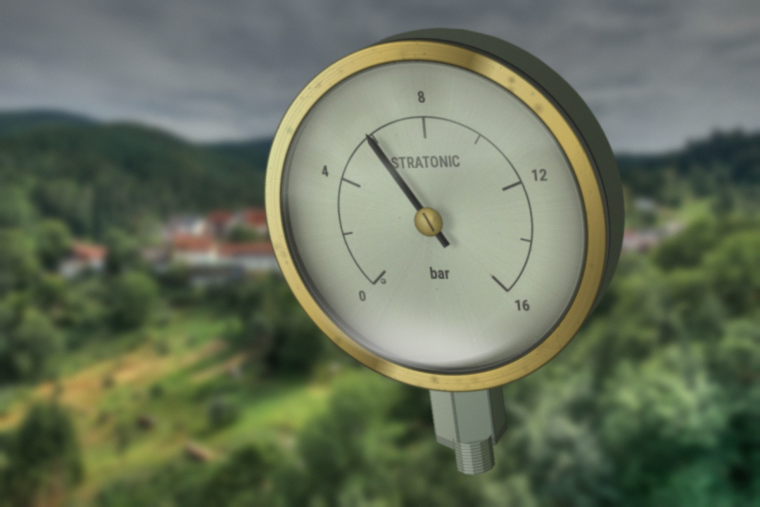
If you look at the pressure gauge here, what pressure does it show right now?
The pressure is 6 bar
